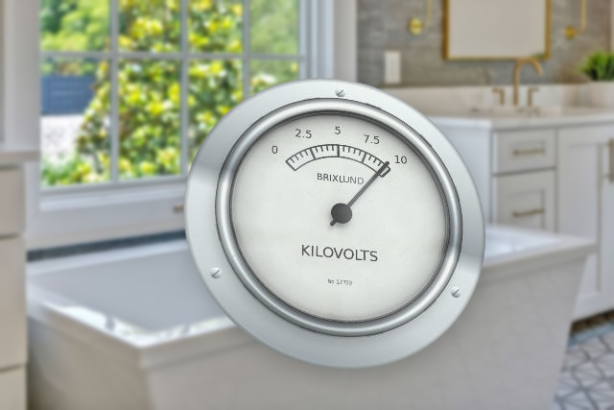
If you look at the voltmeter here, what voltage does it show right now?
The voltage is 9.5 kV
